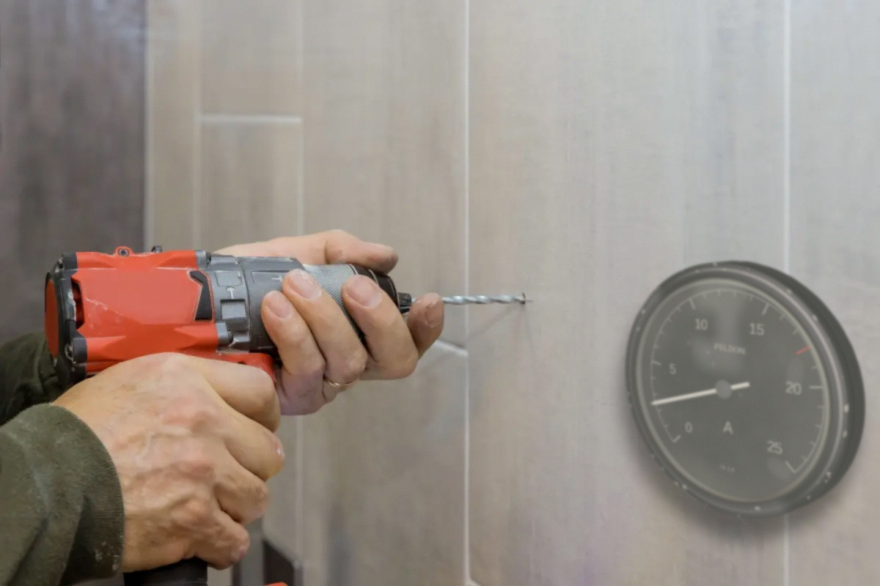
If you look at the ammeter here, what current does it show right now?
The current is 2.5 A
